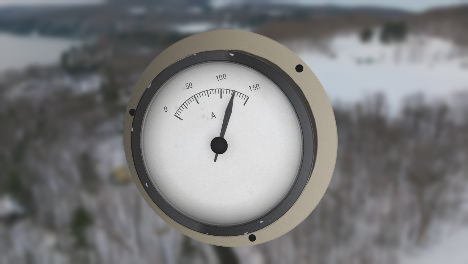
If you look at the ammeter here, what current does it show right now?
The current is 125 A
